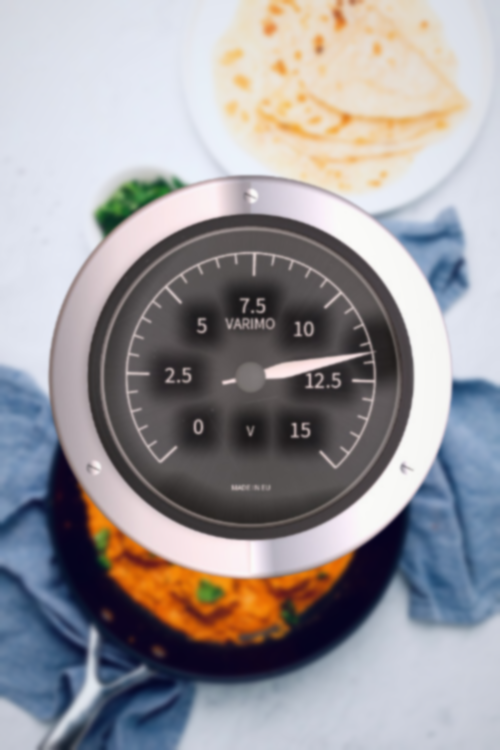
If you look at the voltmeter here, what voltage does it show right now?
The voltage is 11.75 V
